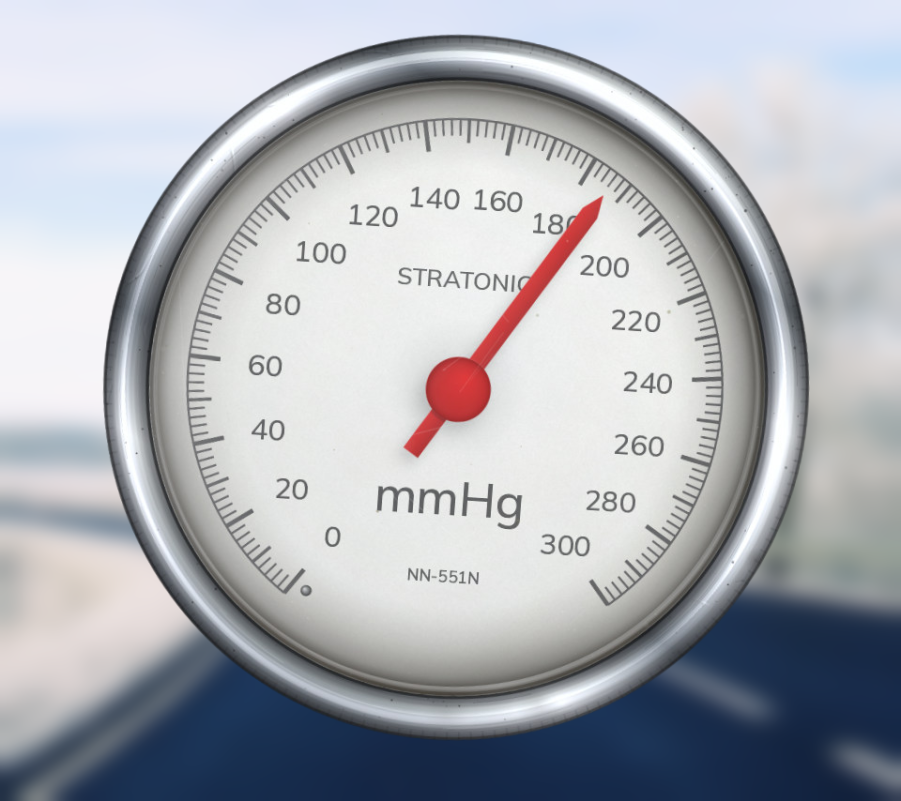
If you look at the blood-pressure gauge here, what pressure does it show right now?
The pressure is 186 mmHg
